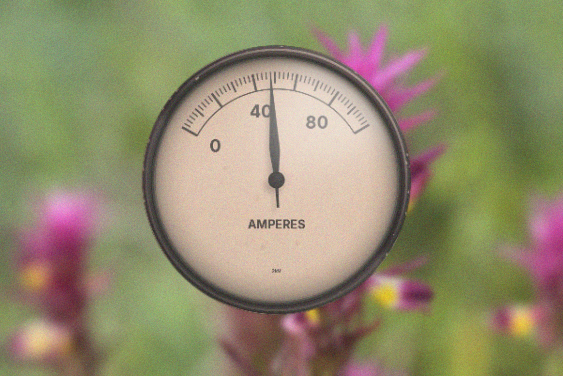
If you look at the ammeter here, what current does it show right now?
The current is 48 A
